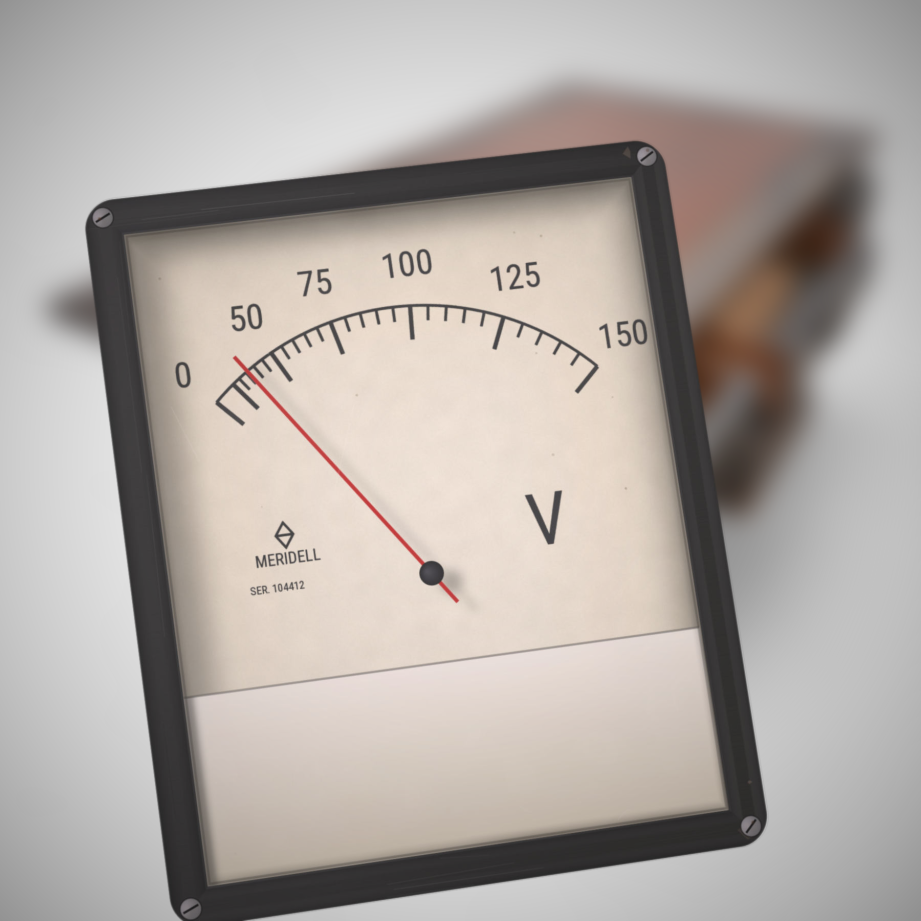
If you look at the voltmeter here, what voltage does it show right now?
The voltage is 35 V
